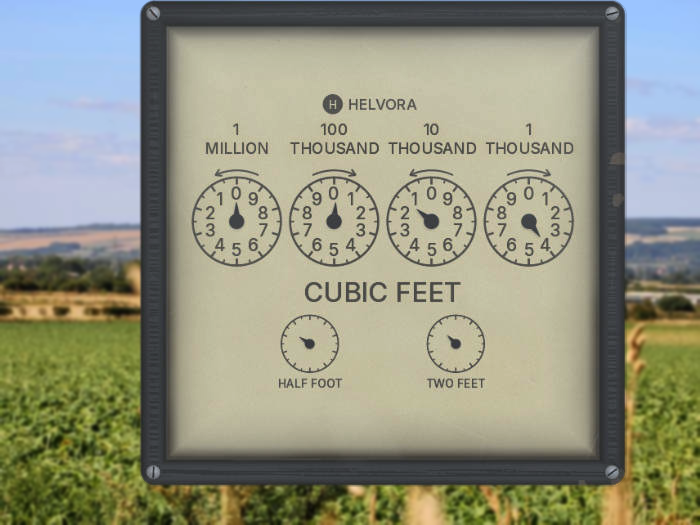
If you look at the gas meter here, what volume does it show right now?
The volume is 1400 ft³
